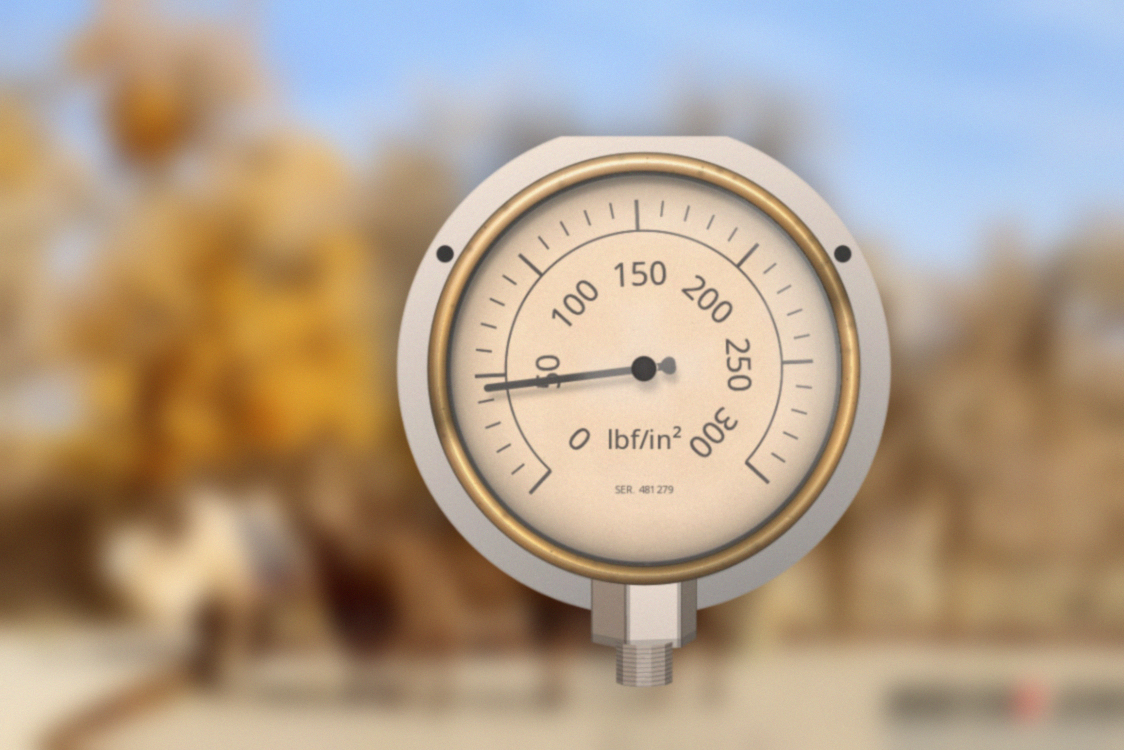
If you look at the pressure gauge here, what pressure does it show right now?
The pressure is 45 psi
